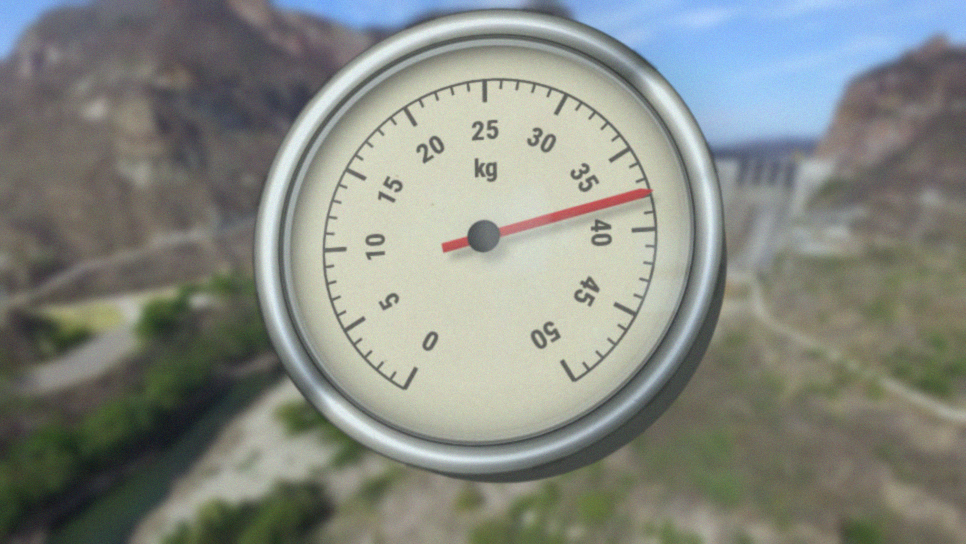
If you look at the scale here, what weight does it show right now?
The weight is 38 kg
